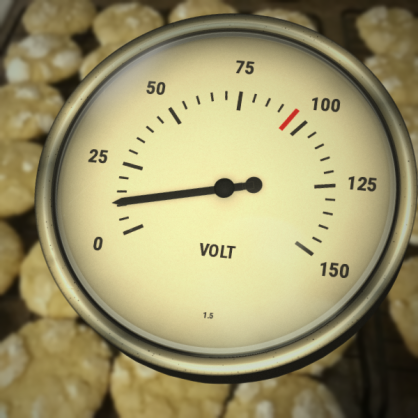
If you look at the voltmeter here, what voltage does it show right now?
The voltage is 10 V
